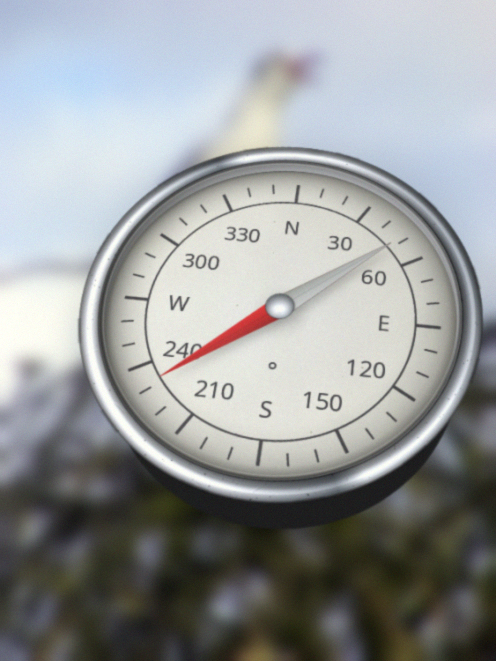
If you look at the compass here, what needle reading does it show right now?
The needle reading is 230 °
